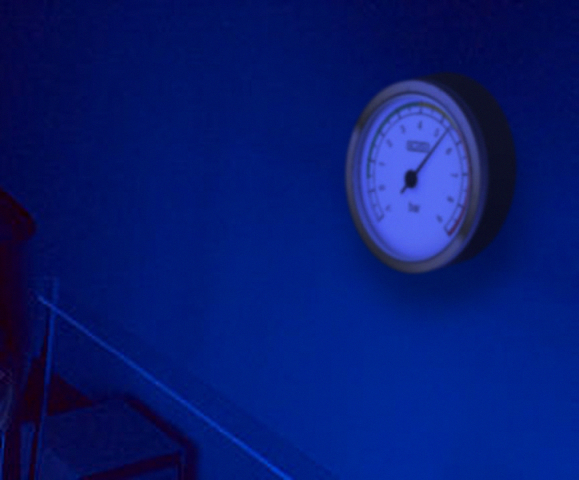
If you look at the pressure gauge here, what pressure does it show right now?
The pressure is 5.5 bar
